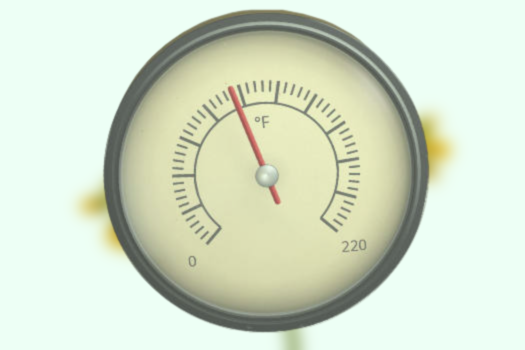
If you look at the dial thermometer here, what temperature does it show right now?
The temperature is 96 °F
